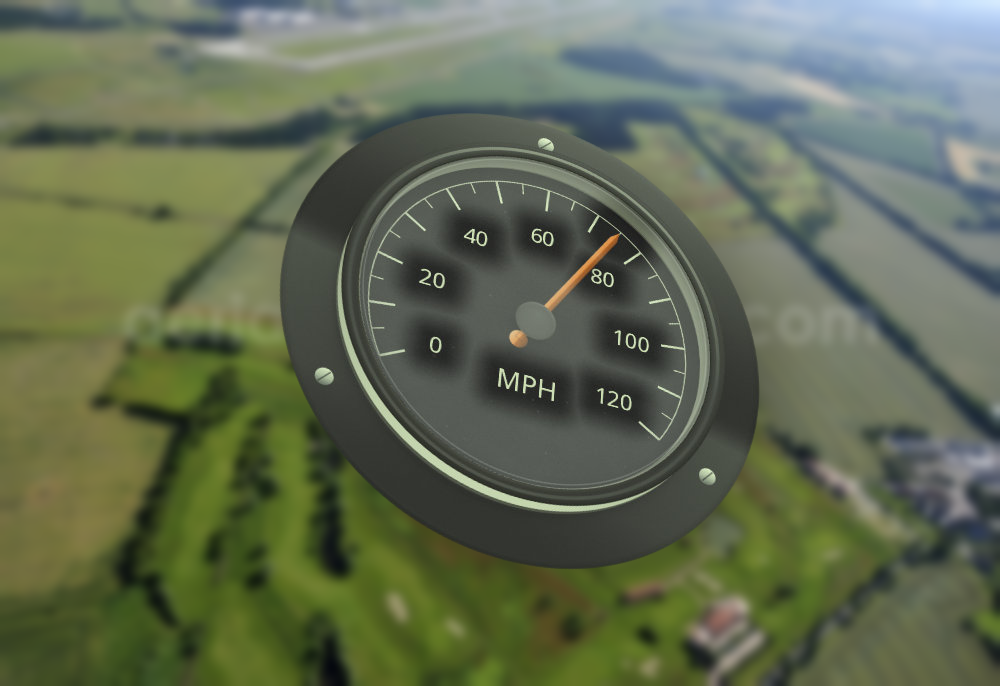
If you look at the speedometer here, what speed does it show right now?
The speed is 75 mph
